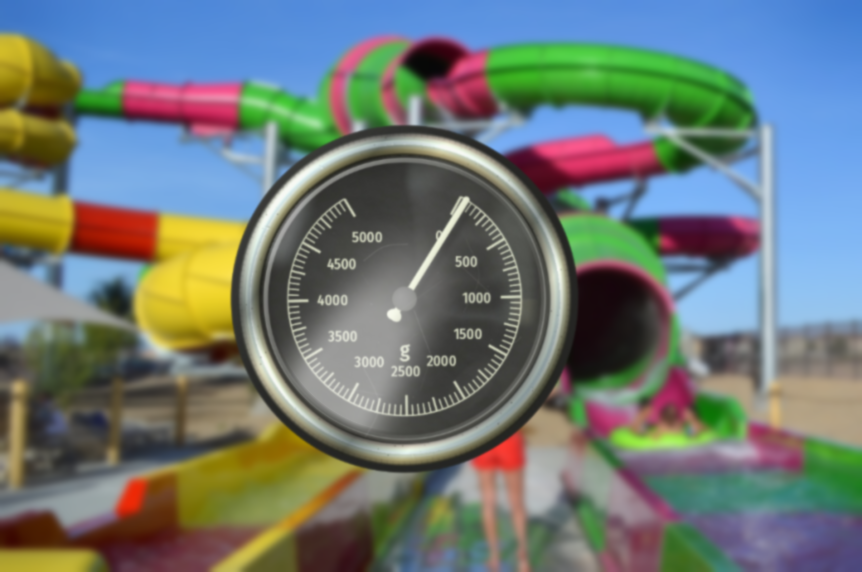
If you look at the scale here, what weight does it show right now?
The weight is 50 g
